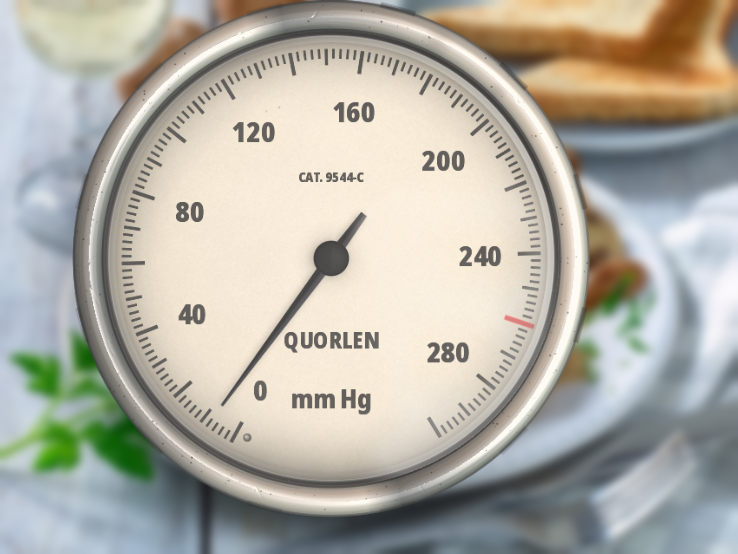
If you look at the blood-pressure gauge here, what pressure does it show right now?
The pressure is 8 mmHg
